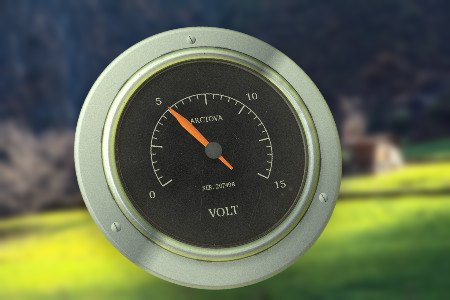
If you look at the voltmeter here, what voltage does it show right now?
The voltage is 5 V
